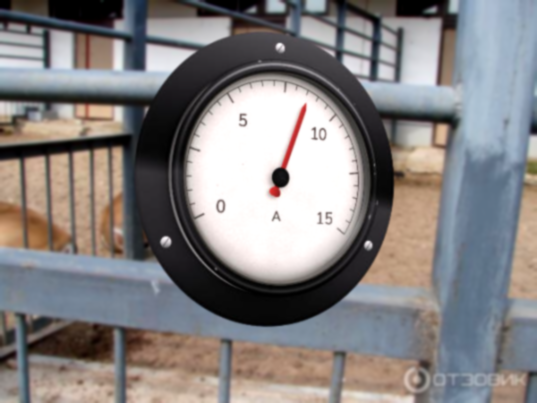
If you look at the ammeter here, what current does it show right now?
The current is 8.5 A
